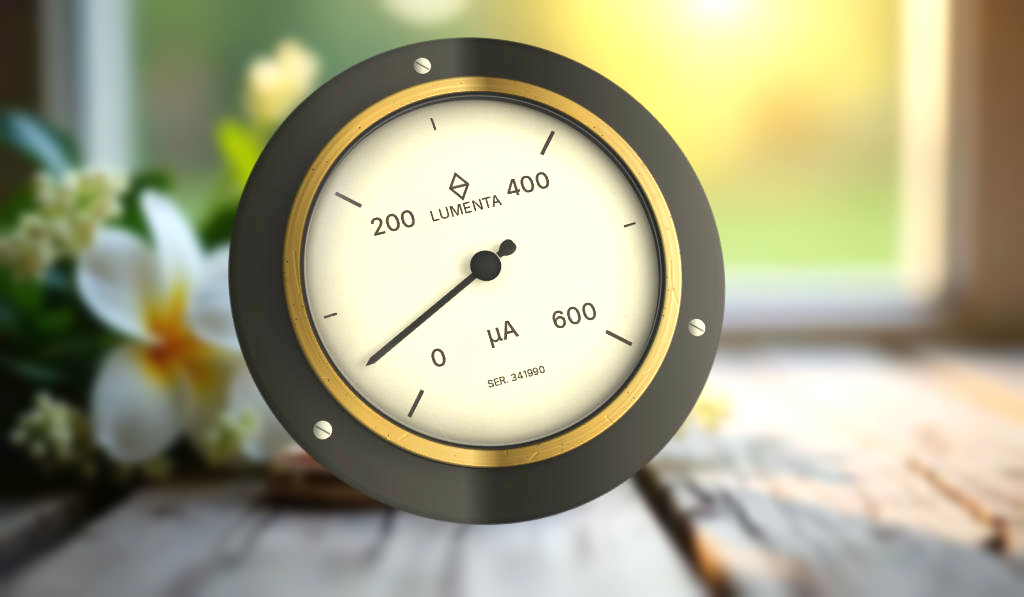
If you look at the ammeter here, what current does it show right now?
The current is 50 µA
